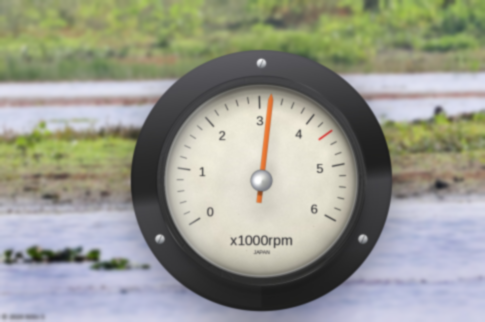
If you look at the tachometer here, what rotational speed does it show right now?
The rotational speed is 3200 rpm
